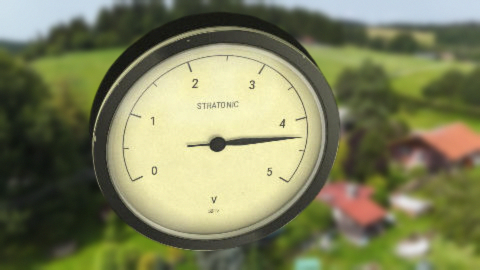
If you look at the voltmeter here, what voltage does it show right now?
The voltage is 4.25 V
